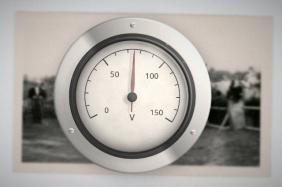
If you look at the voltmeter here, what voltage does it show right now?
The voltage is 75 V
